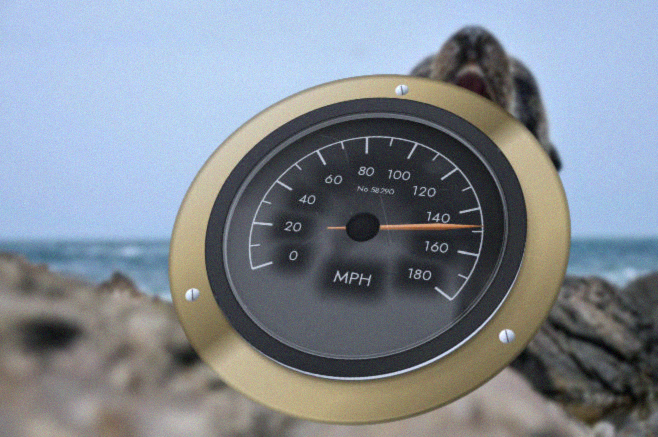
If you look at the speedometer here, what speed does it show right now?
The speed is 150 mph
